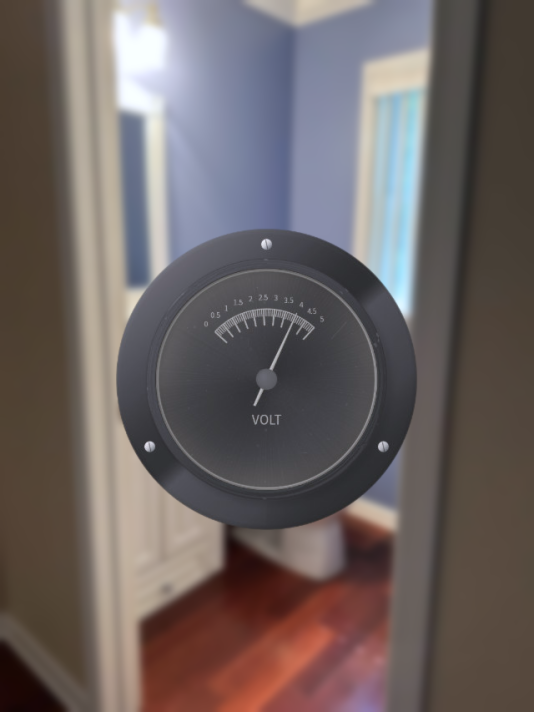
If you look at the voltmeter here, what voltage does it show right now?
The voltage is 4 V
